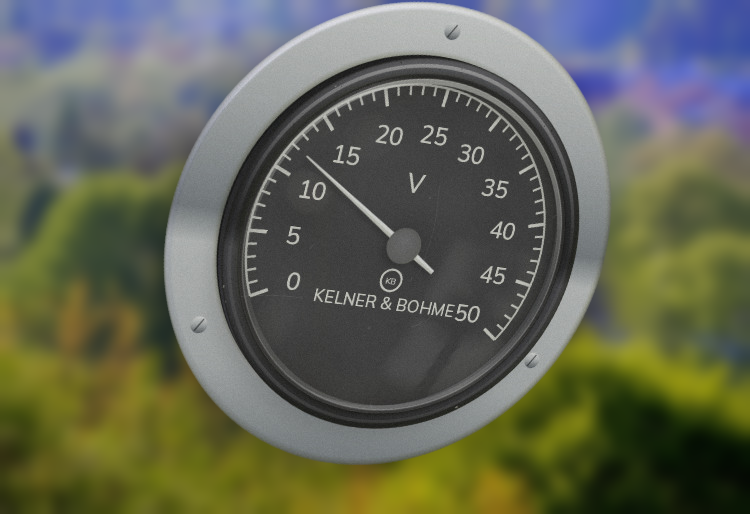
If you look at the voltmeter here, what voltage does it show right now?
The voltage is 12 V
